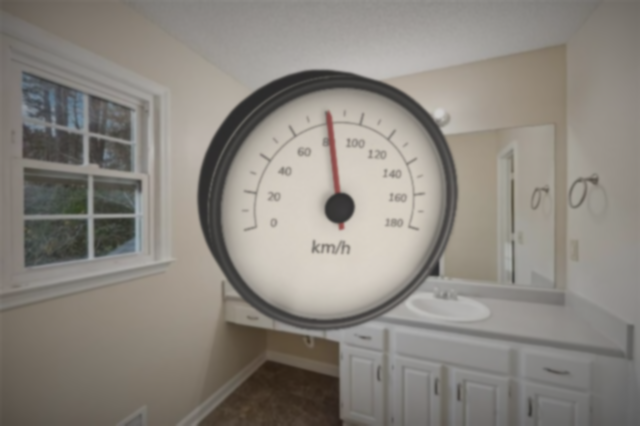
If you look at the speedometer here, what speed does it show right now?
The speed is 80 km/h
